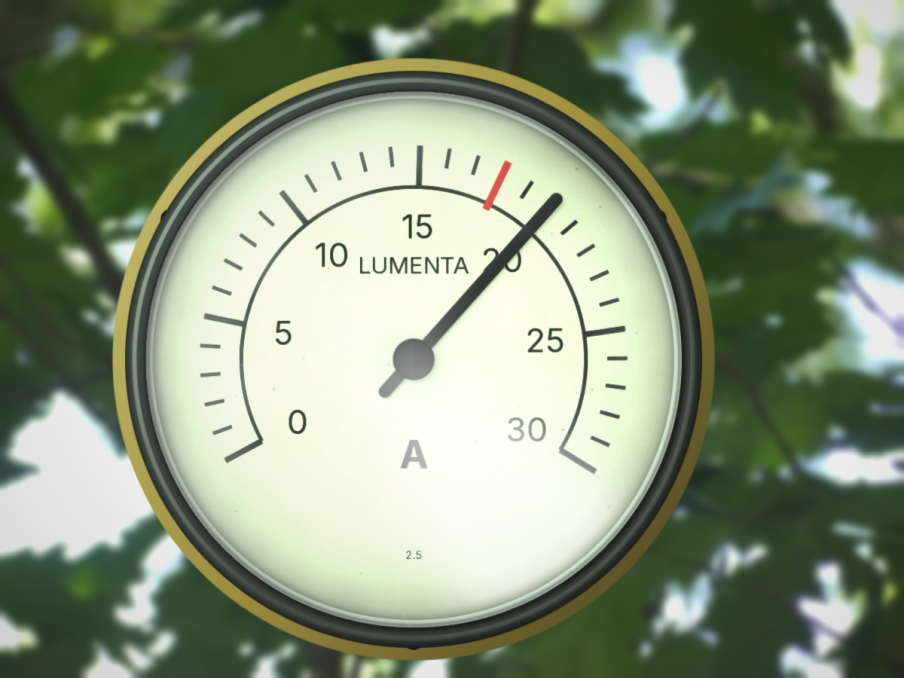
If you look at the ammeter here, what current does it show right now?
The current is 20 A
